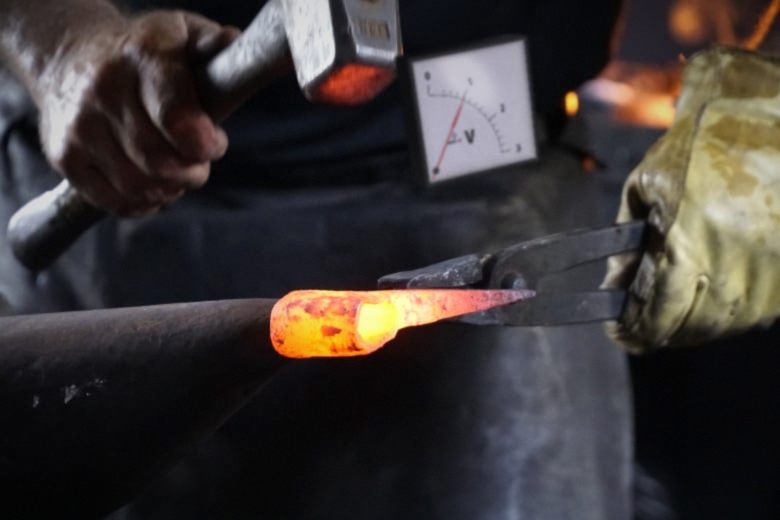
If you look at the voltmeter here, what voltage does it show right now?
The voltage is 1 V
